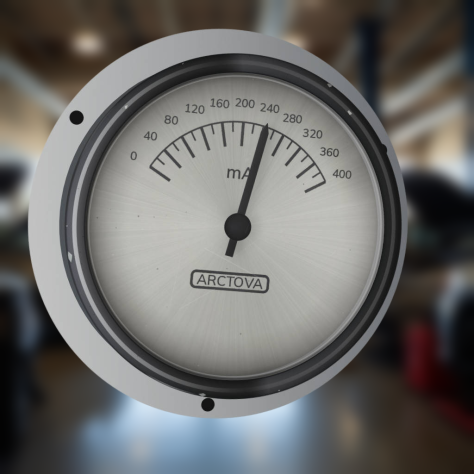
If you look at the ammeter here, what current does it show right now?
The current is 240 mA
